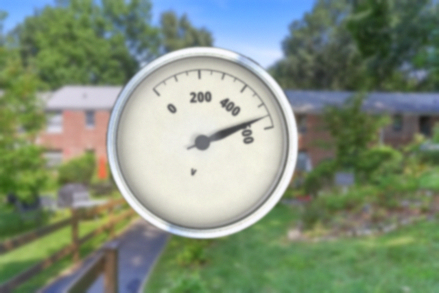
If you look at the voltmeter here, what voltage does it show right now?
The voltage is 550 V
